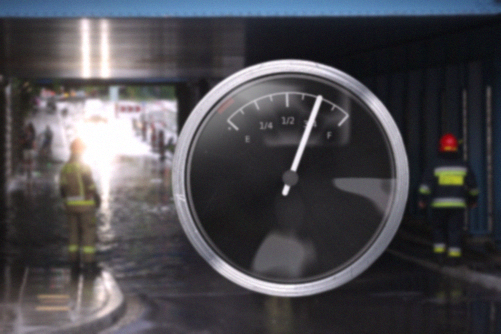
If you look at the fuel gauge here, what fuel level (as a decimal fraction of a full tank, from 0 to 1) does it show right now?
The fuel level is 0.75
